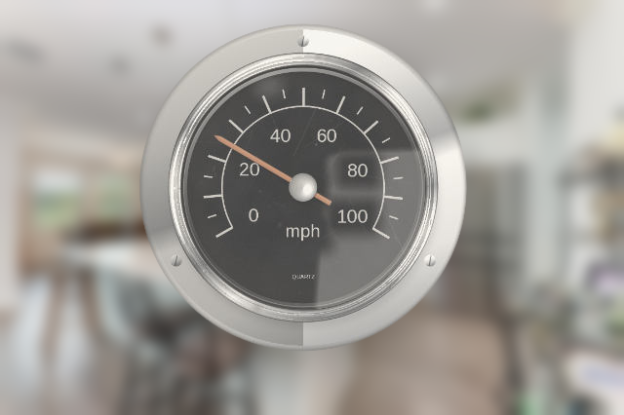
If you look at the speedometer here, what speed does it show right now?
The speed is 25 mph
